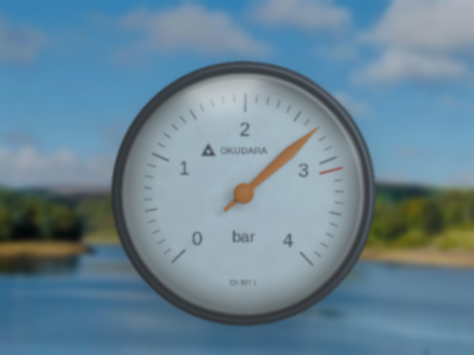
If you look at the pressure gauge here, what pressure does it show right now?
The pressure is 2.7 bar
